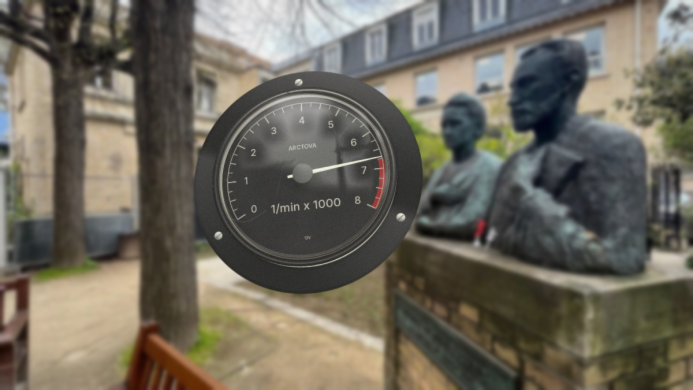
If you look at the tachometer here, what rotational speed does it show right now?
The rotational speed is 6750 rpm
